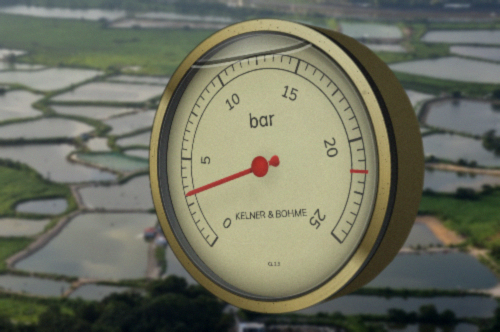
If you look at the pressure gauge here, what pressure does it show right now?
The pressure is 3 bar
